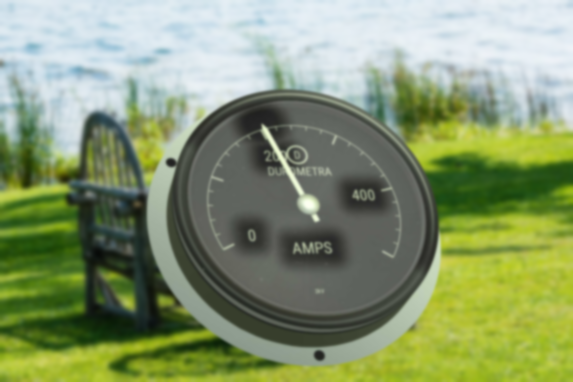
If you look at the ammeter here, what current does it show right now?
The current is 200 A
